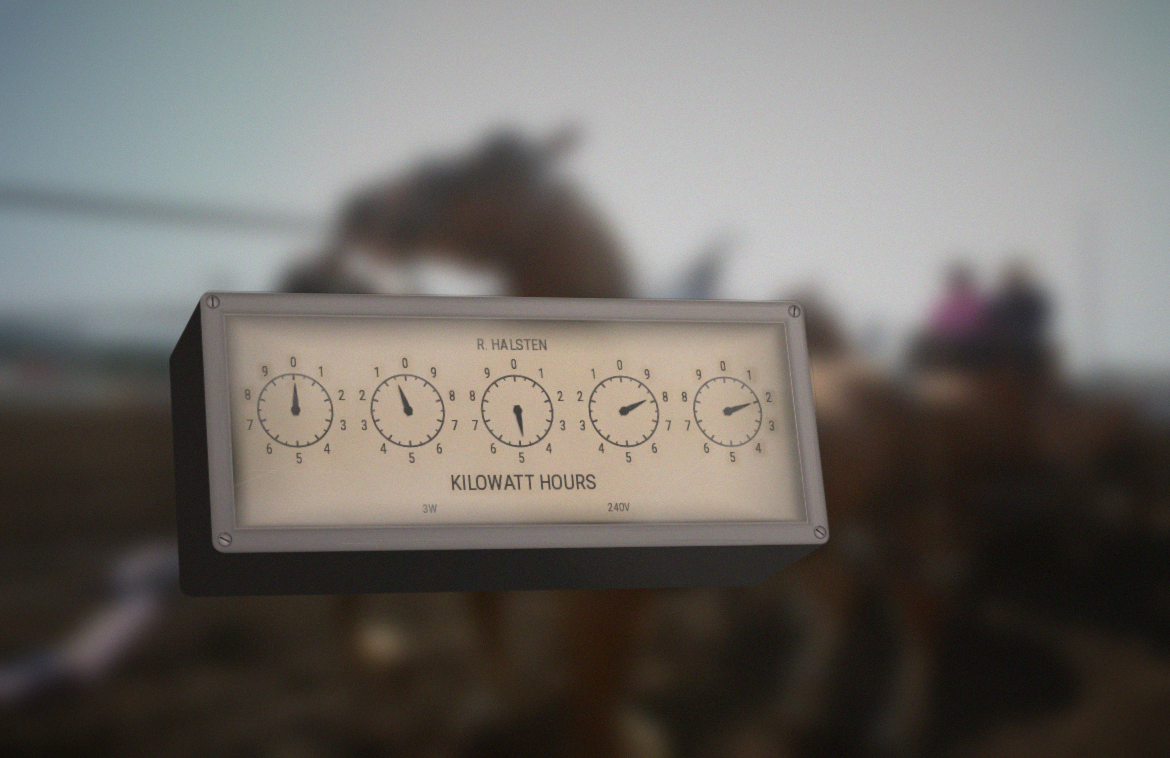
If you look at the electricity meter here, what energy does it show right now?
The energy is 482 kWh
